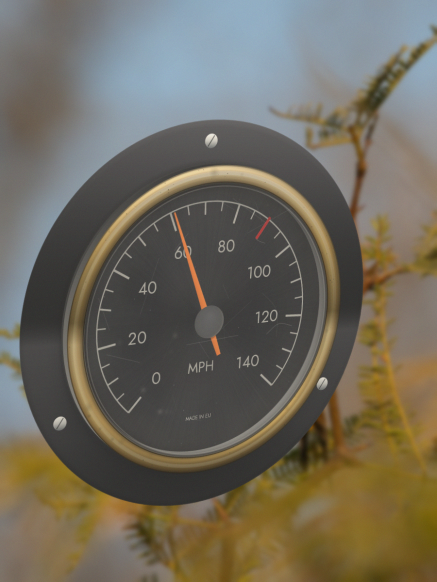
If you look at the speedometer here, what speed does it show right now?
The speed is 60 mph
